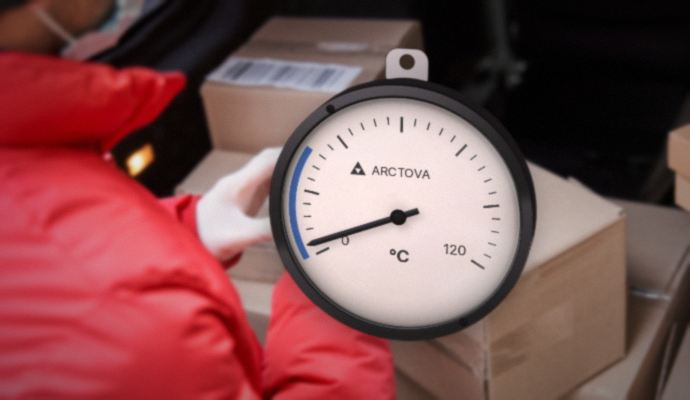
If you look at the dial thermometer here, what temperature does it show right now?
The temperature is 4 °C
